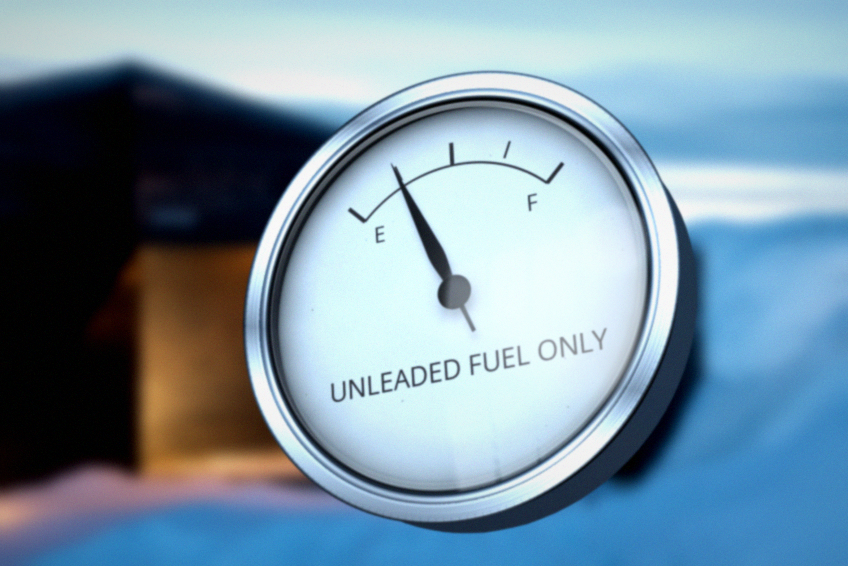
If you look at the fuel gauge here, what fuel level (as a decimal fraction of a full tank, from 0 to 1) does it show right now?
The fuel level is 0.25
